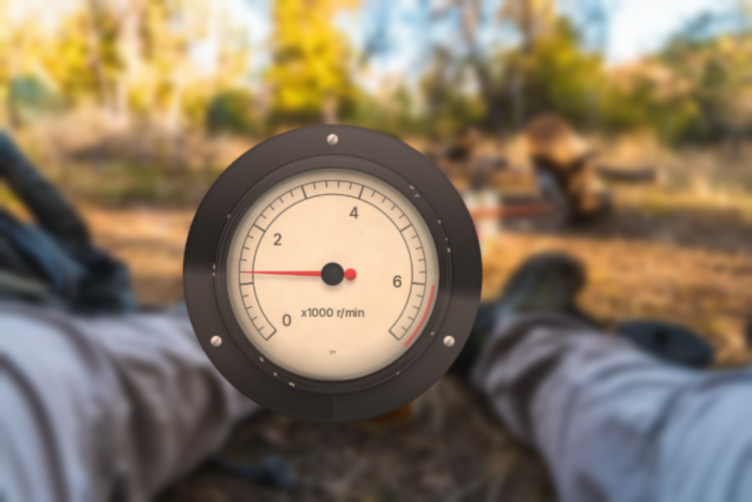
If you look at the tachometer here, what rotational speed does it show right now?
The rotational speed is 1200 rpm
